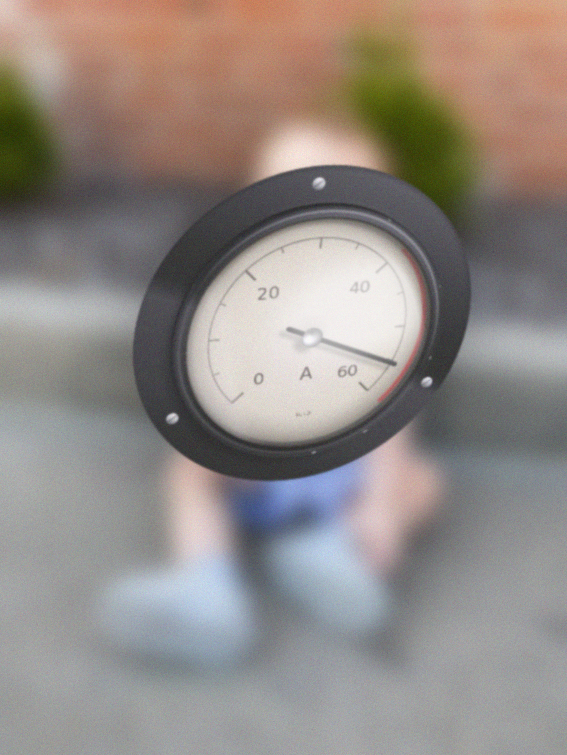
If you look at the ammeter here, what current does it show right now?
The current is 55 A
